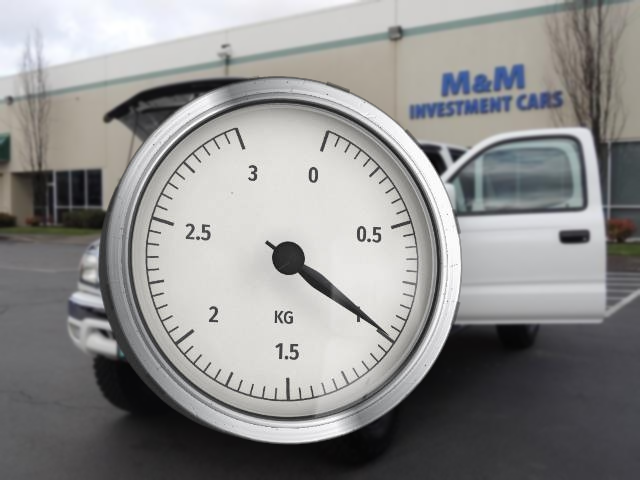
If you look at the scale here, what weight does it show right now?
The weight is 1 kg
